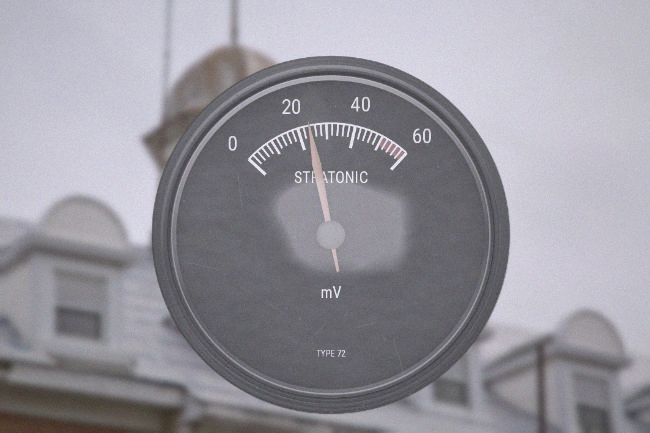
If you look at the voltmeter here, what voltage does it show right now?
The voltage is 24 mV
